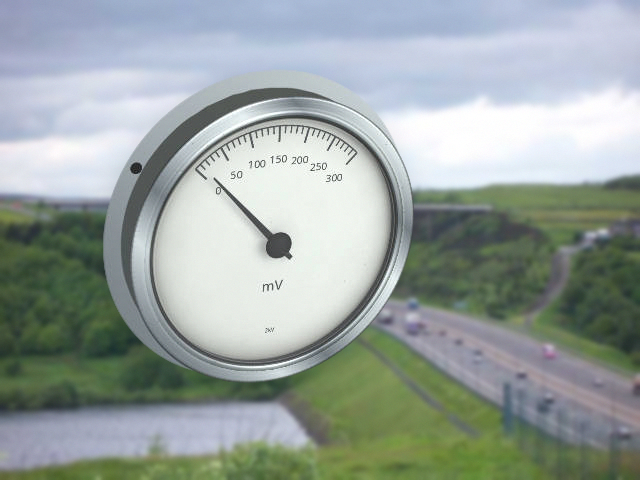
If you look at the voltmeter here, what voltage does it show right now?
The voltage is 10 mV
